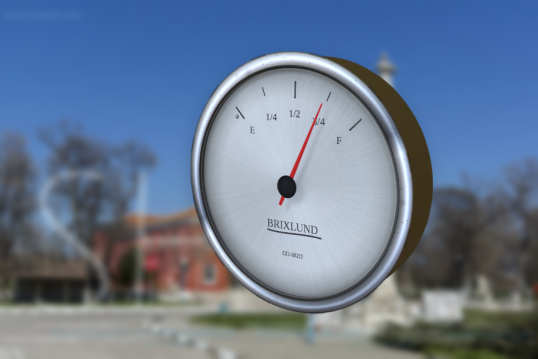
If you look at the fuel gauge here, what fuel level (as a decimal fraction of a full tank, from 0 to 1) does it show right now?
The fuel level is 0.75
